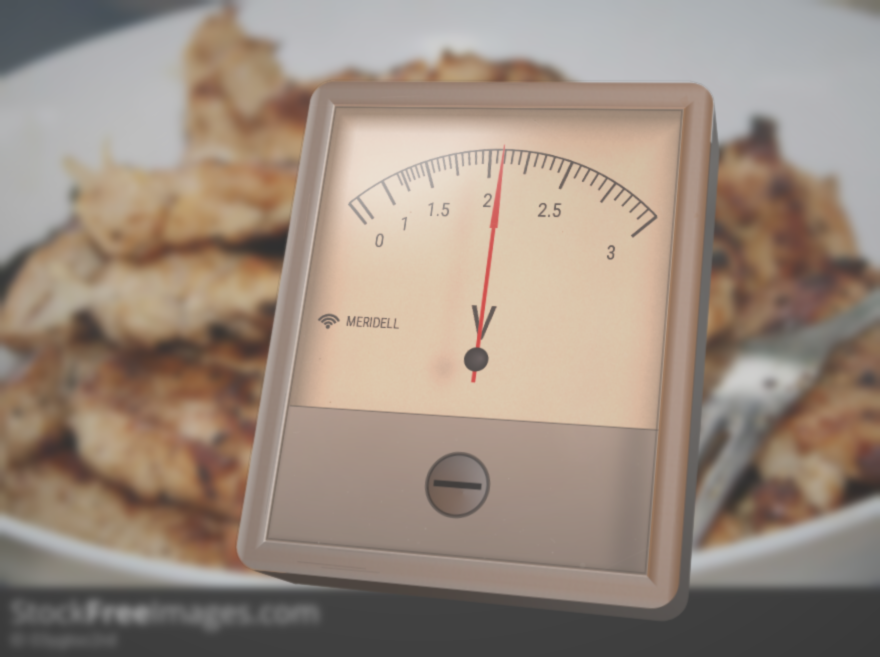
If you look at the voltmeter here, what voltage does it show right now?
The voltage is 2.1 V
